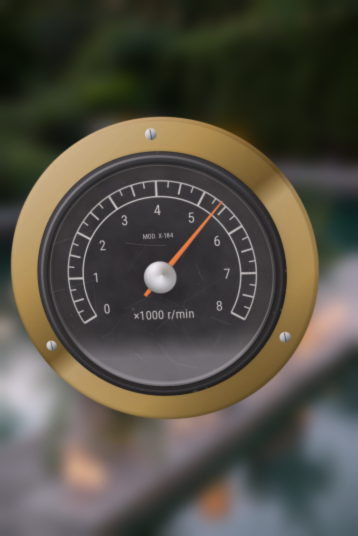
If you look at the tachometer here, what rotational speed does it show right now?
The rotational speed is 5375 rpm
